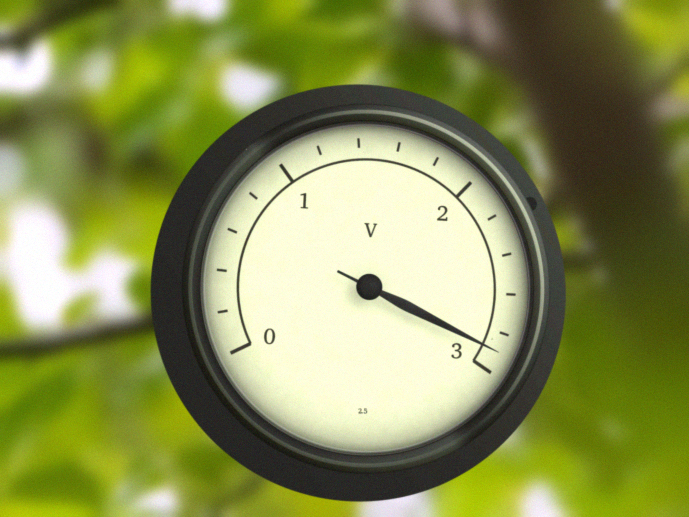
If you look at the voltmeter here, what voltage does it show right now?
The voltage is 2.9 V
